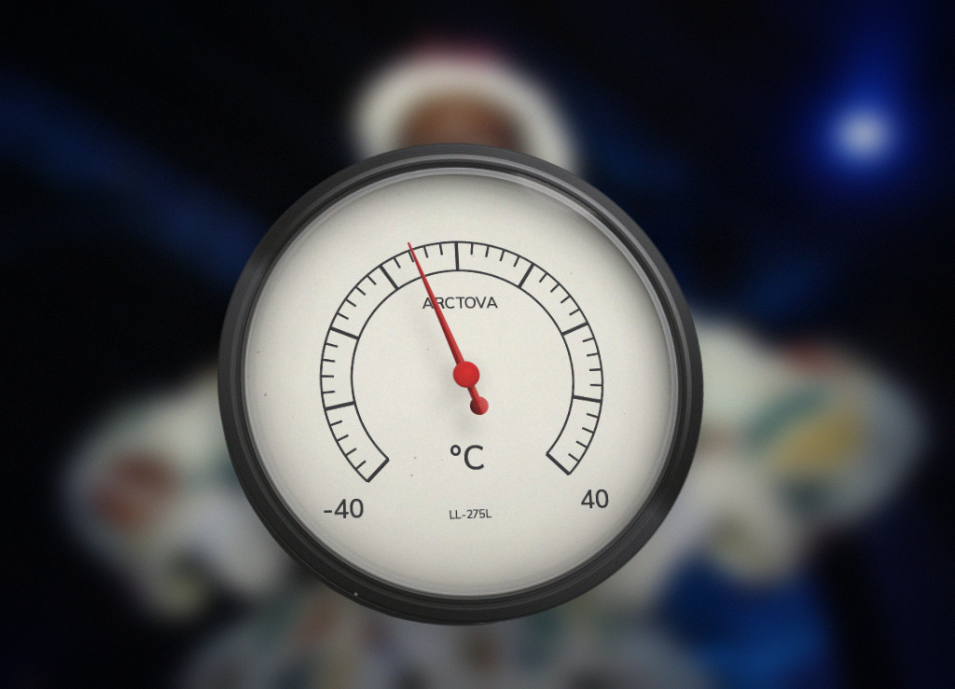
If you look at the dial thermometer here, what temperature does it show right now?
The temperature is -6 °C
